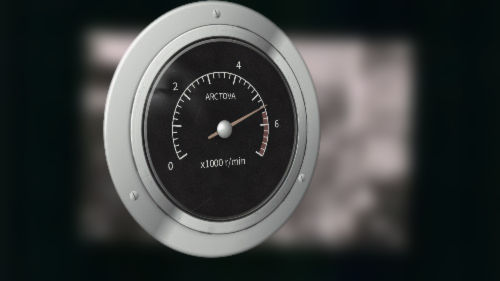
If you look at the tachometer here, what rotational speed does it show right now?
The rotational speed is 5400 rpm
